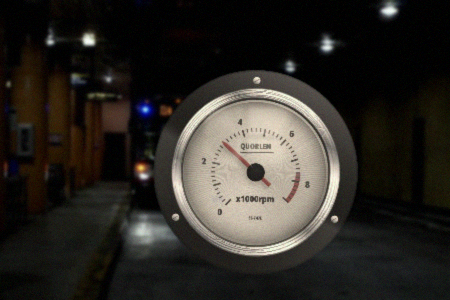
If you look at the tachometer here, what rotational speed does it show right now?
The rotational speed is 3000 rpm
